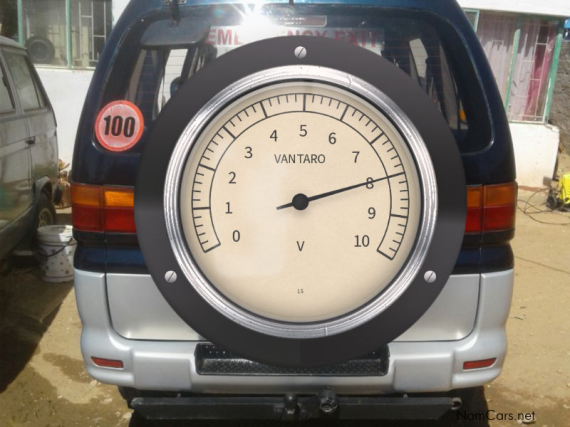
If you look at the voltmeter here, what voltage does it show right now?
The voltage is 8 V
